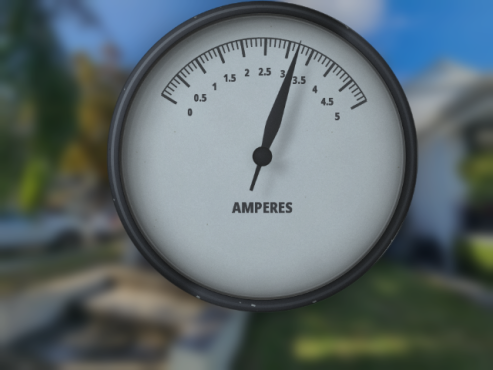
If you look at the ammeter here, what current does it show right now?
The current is 3.2 A
